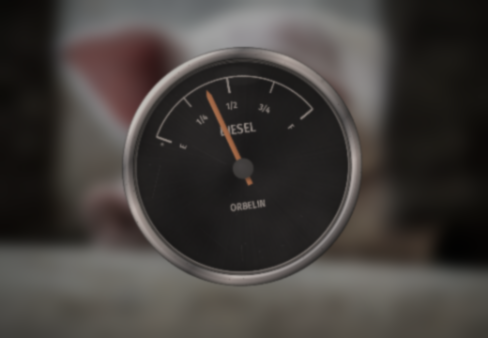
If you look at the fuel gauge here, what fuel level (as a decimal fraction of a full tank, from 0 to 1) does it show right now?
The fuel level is 0.375
